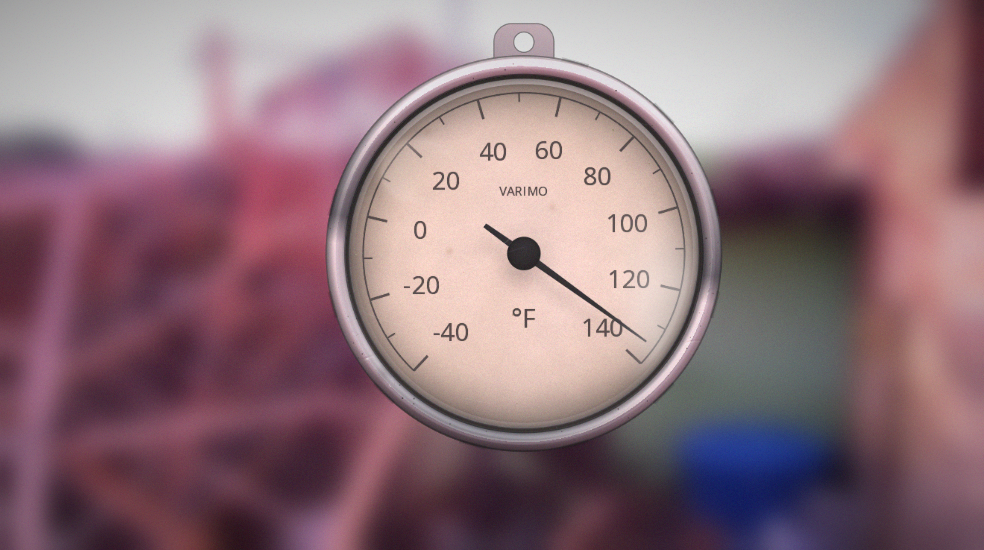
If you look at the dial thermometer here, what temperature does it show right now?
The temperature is 135 °F
